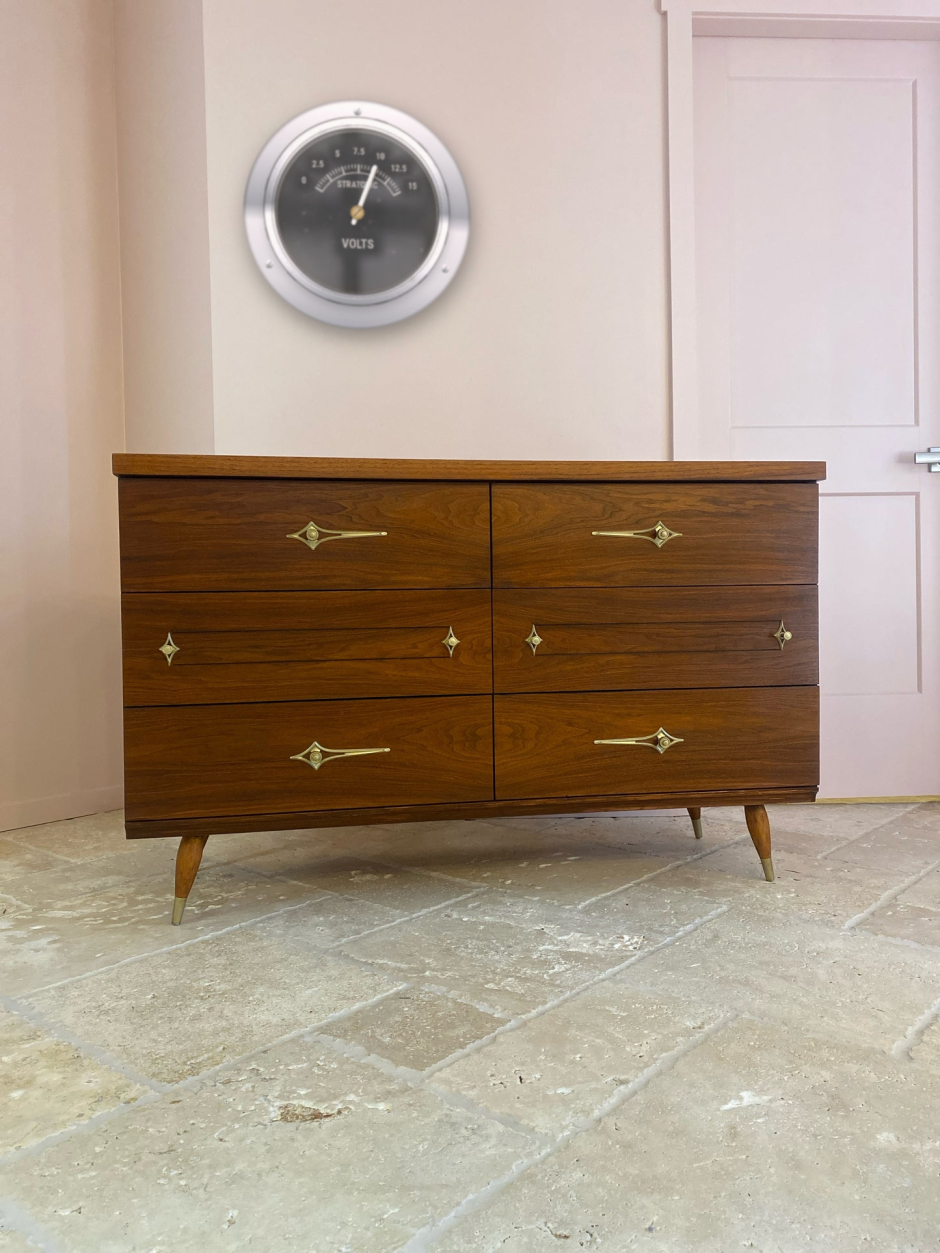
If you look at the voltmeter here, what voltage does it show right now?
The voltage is 10 V
